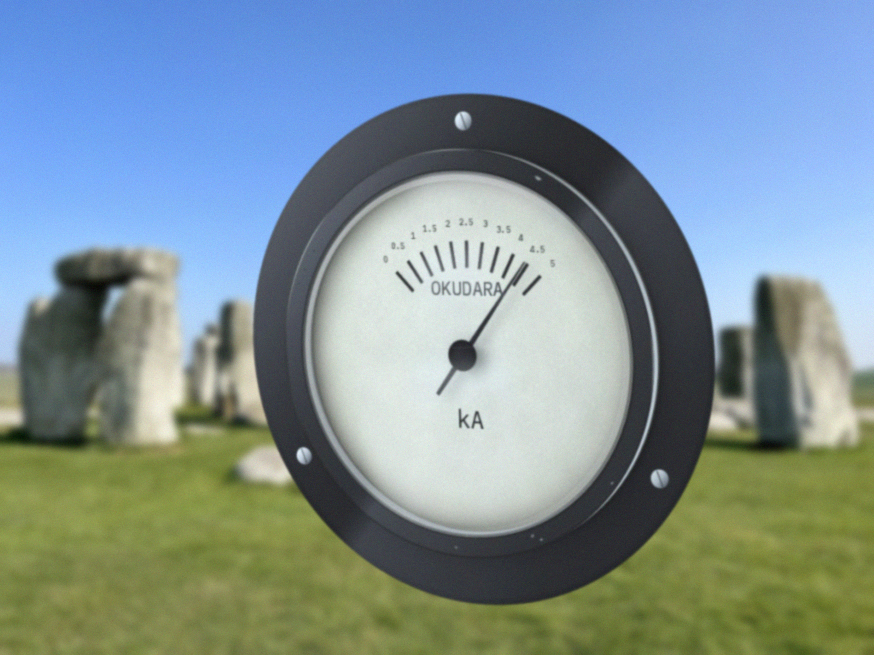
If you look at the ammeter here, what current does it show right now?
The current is 4.5 kA
